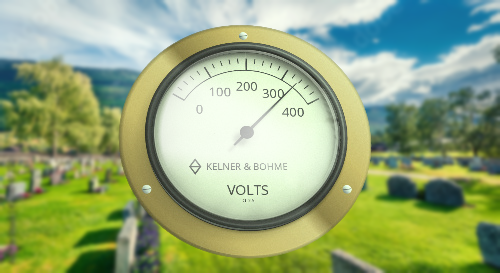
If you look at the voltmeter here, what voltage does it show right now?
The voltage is 340 V
